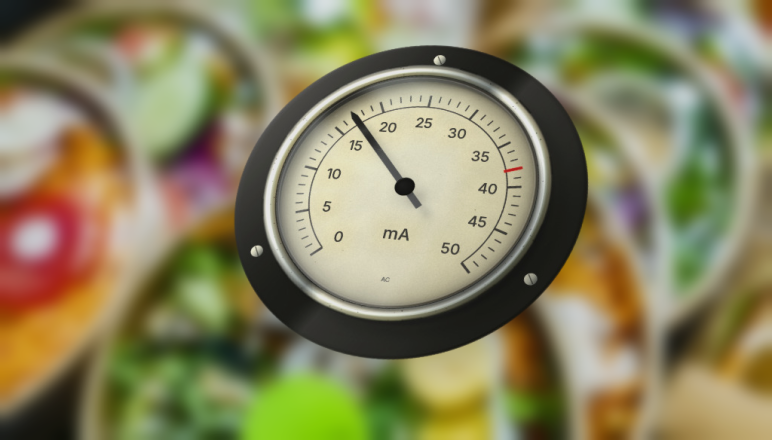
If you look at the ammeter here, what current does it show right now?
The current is 17 mA
